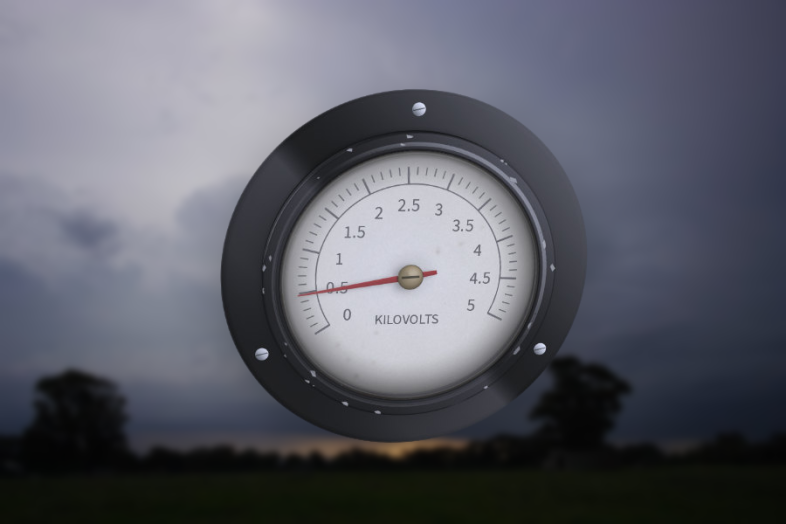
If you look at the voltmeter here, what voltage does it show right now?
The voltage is 0.5 kV
